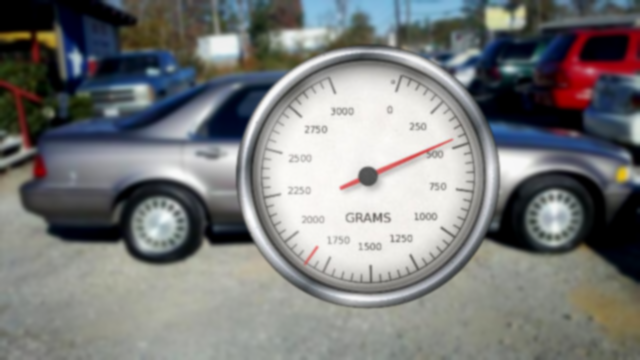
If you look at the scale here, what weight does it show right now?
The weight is 450 g
